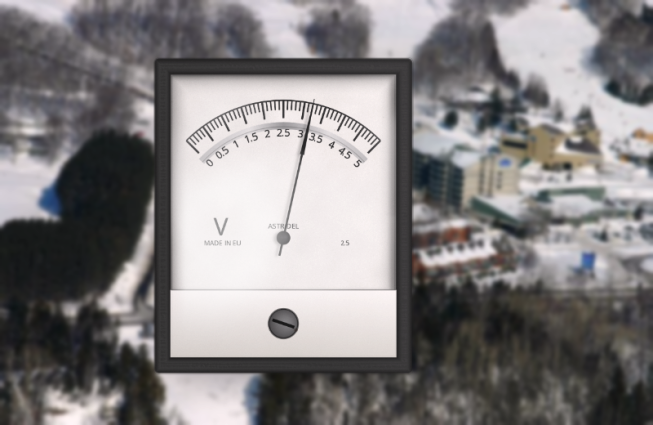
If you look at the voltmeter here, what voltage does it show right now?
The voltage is 3.2 V
